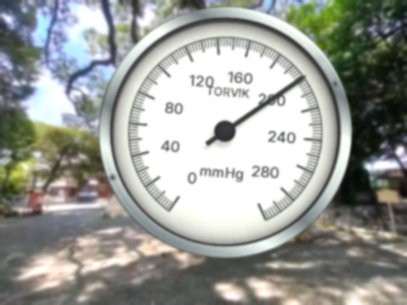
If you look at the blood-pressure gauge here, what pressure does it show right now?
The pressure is 200 mmHg
